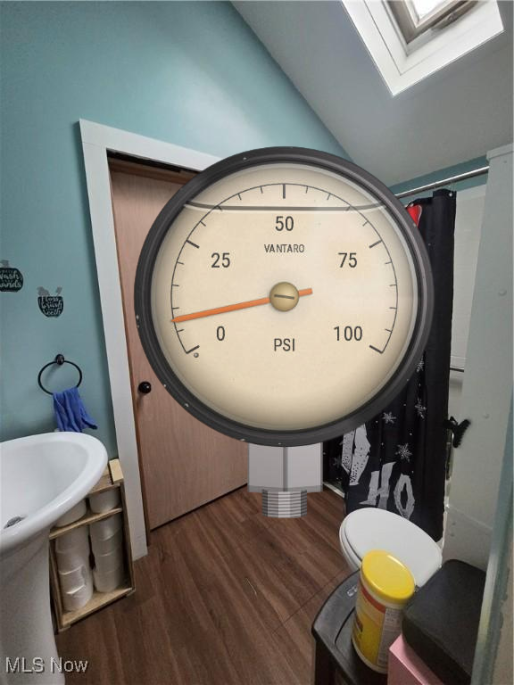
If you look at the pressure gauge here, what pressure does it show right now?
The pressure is 7.5 psi
